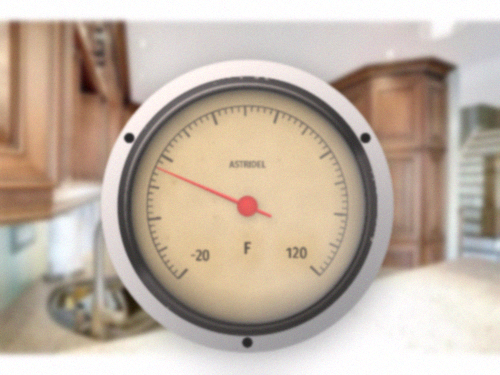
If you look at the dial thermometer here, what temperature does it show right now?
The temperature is 16 °F
